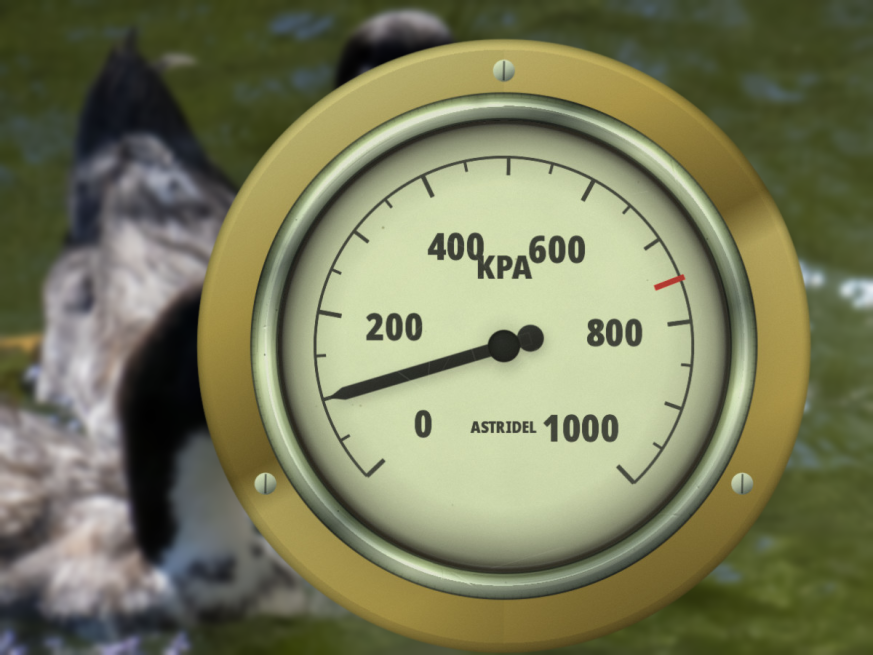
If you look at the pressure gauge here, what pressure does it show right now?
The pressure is 100 kPa
